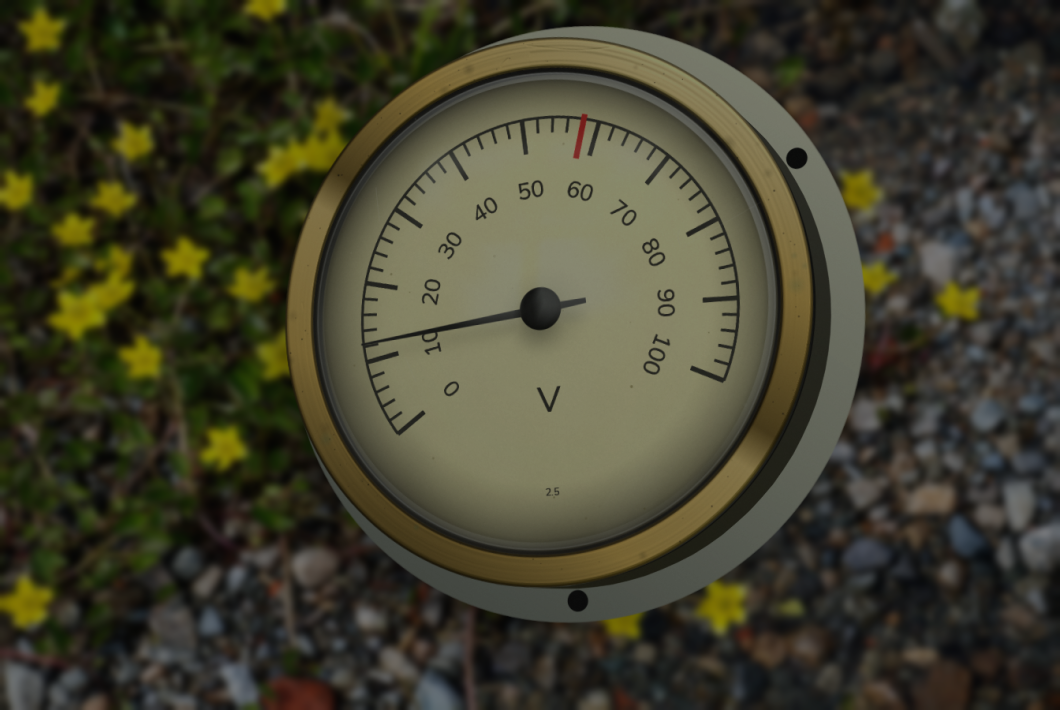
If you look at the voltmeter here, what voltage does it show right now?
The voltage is 12 V
